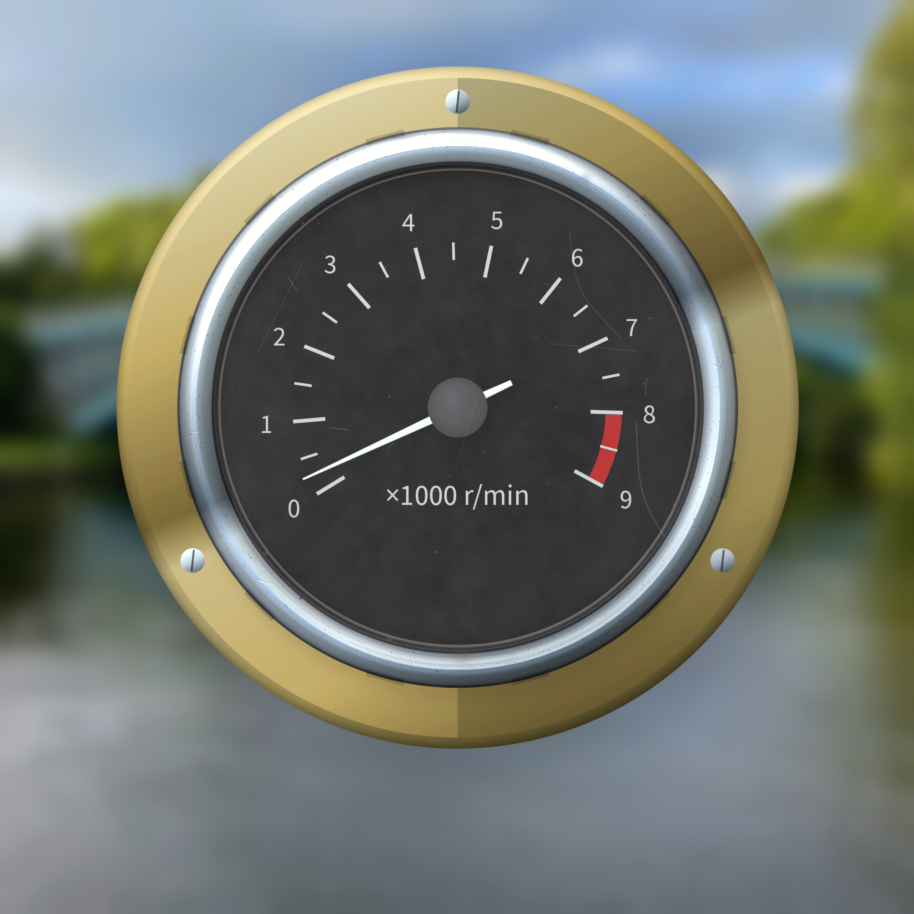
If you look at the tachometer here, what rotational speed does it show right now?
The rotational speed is 250 rpm
